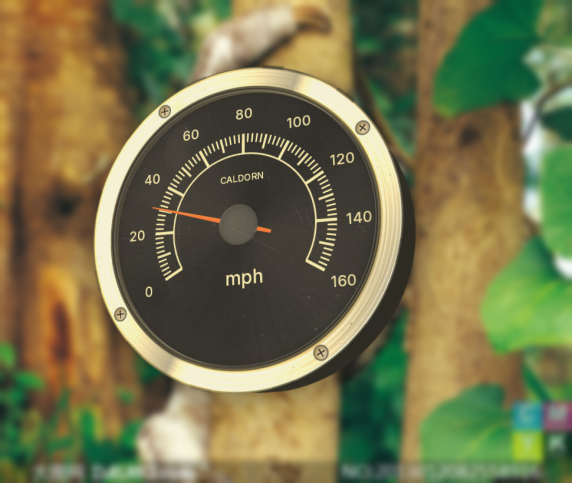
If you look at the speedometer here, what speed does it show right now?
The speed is 30 mph
